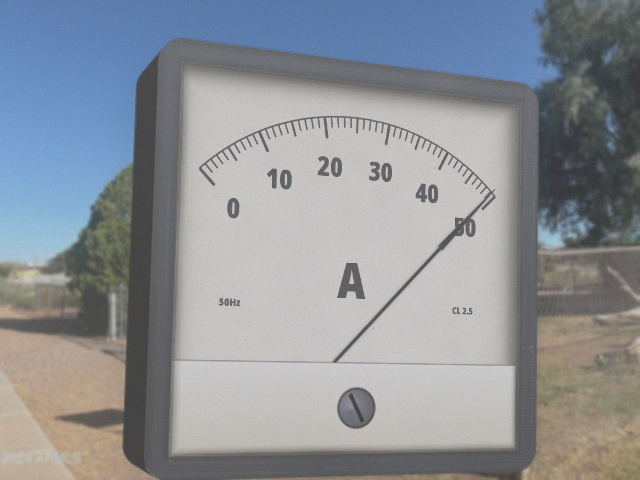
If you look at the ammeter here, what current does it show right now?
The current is 49 A
